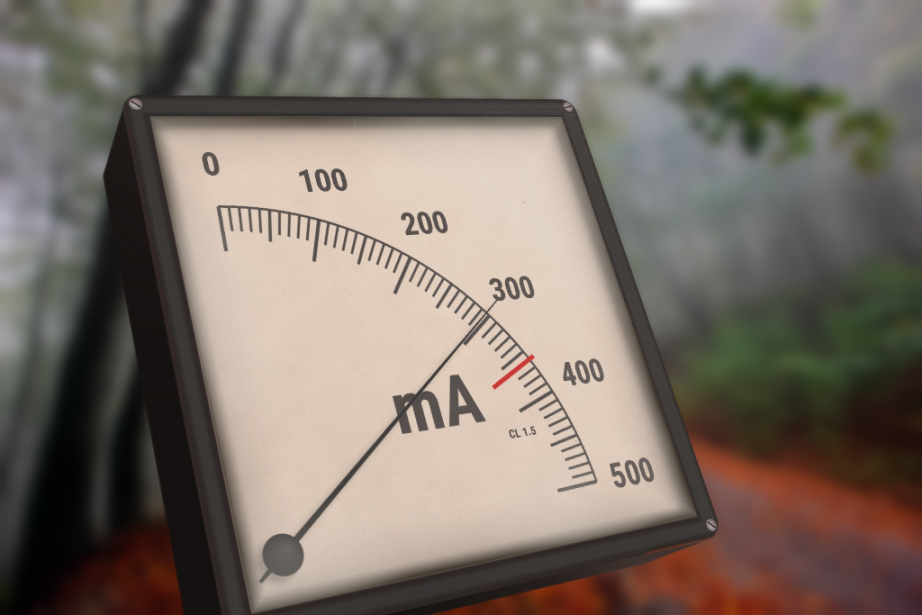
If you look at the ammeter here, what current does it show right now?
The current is 295 mA
